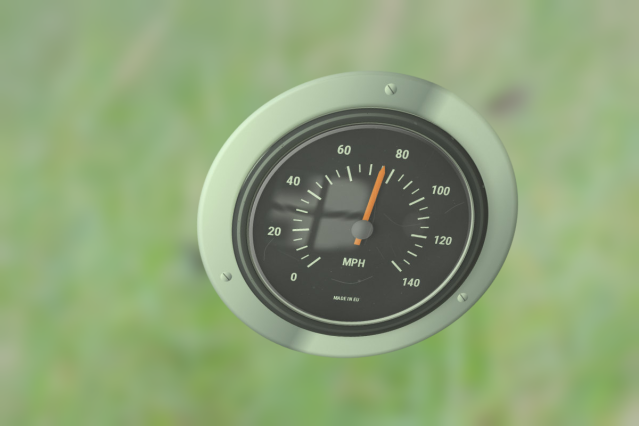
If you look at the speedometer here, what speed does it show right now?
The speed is 75 mph
